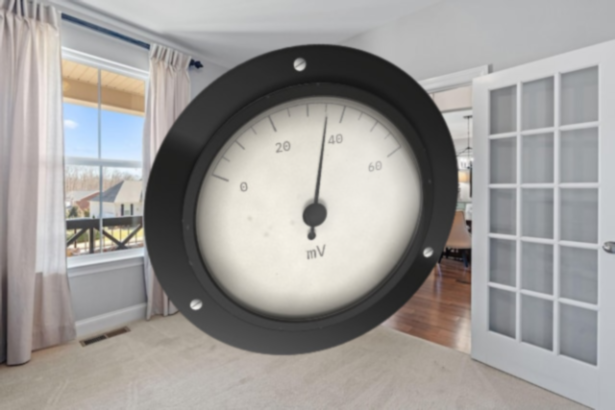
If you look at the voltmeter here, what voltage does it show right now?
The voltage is 35 mV
